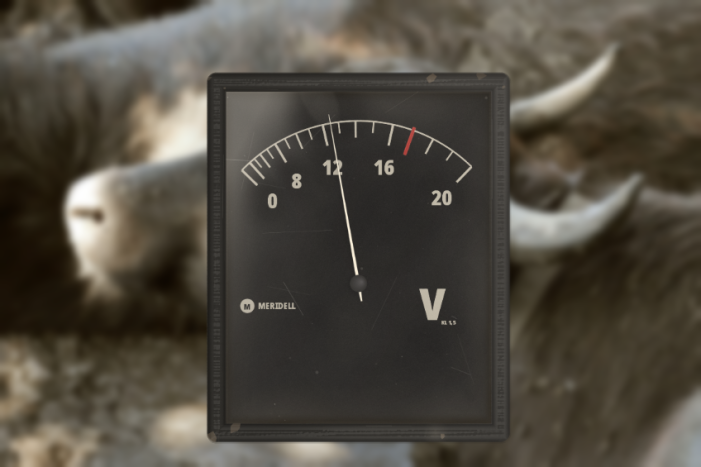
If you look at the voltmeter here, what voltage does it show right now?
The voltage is 12.5 V
